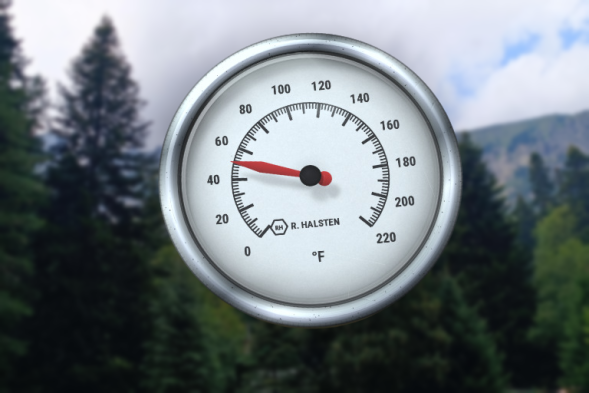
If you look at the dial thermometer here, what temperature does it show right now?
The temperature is 50 °F
